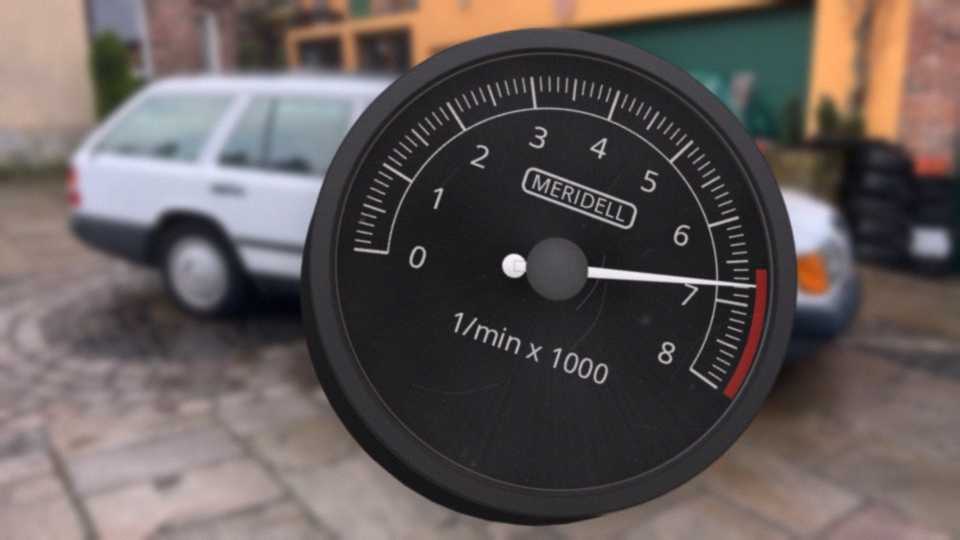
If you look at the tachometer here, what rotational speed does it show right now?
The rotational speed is 6800 rpm
